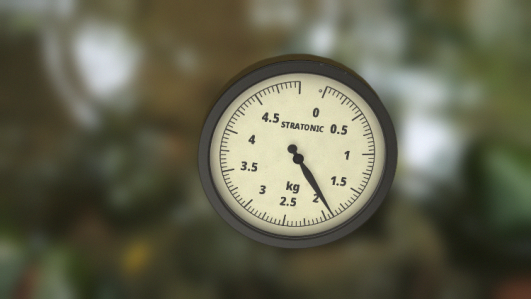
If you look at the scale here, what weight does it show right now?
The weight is 1.9 kg
